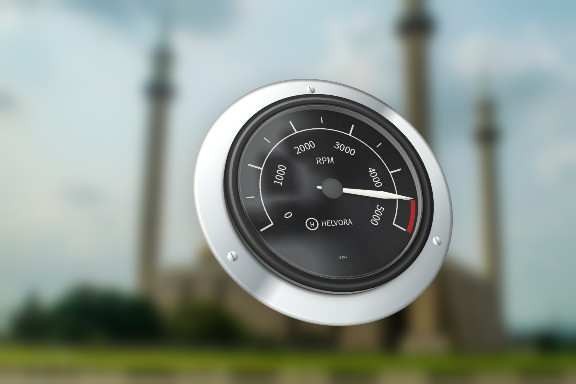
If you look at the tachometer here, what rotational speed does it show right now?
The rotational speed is 4500 rpm
